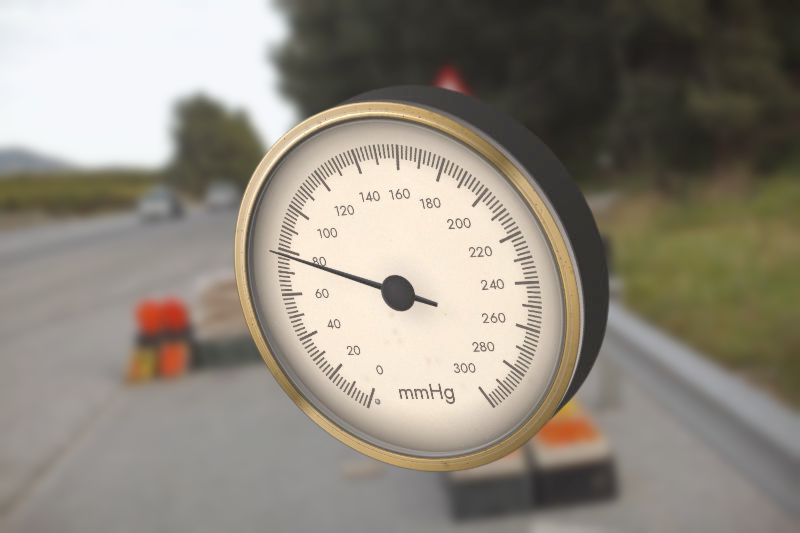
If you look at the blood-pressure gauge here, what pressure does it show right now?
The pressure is 80 mmHg
